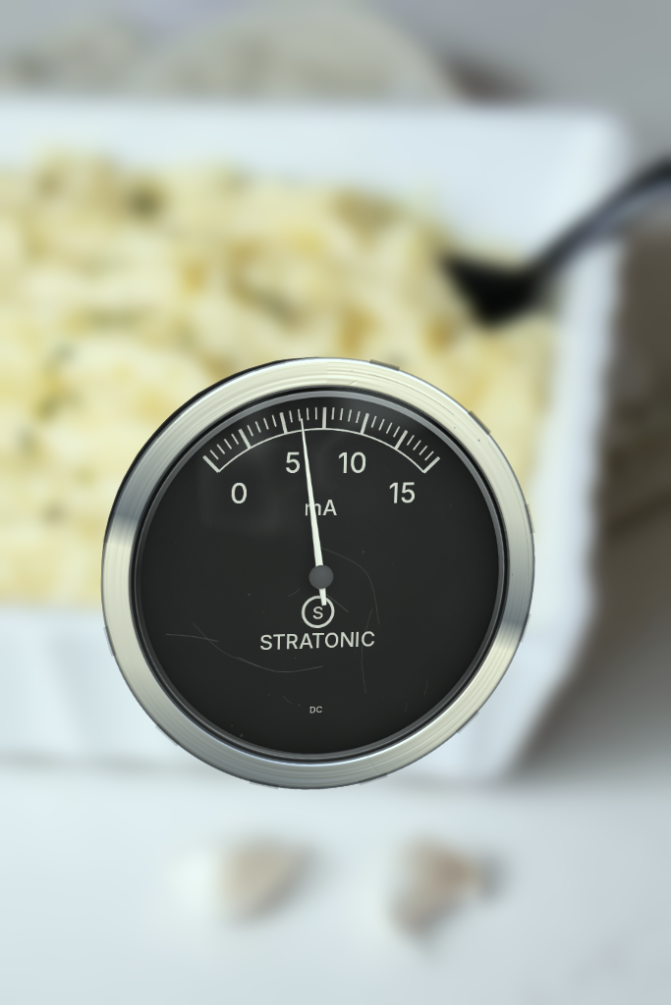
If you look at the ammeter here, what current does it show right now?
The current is 6 mA
